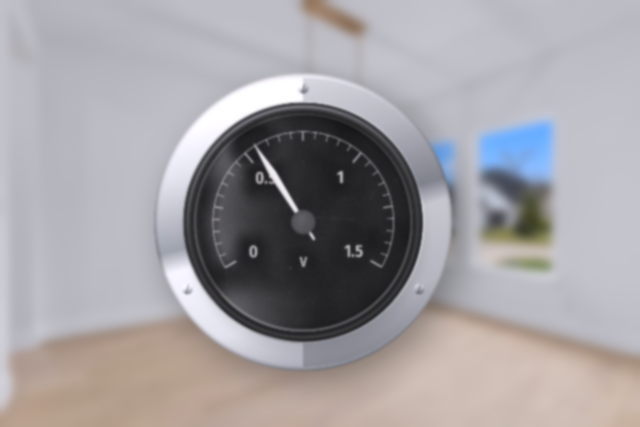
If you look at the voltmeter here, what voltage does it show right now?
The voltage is 0.55 V
